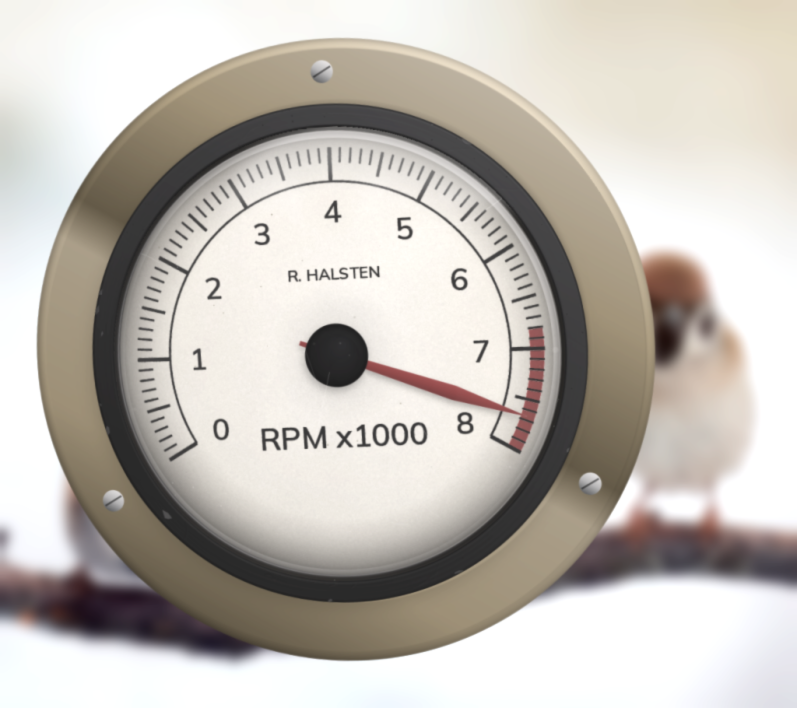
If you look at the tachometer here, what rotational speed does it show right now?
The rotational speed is 7650 rpm
